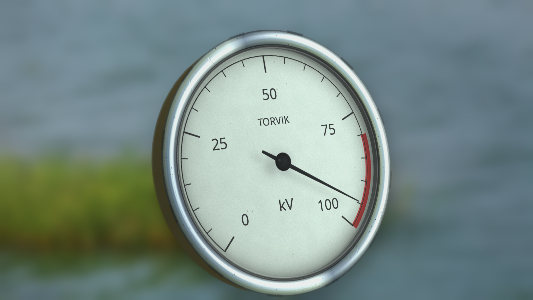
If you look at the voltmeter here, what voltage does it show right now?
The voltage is 95 kV
